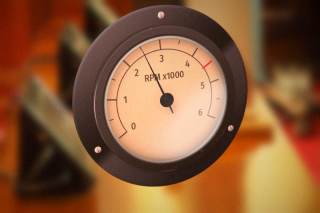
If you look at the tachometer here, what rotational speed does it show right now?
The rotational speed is 2500 rpm
